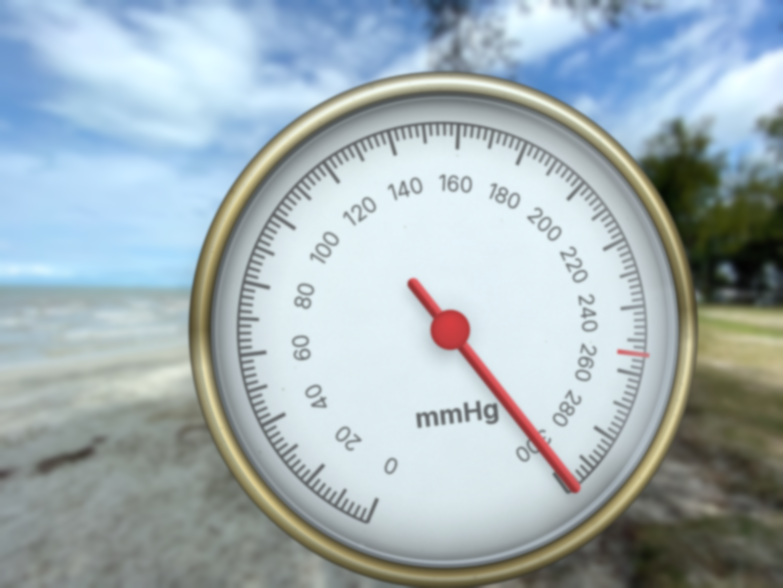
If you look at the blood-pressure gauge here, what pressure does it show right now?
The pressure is 298 mmHg
